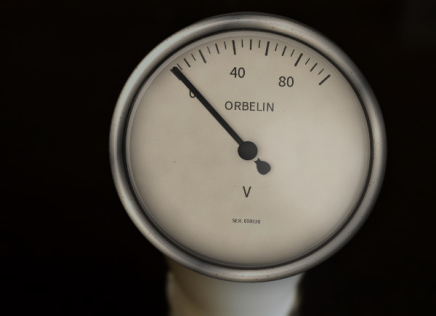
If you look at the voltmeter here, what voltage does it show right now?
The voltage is 2.5 V
